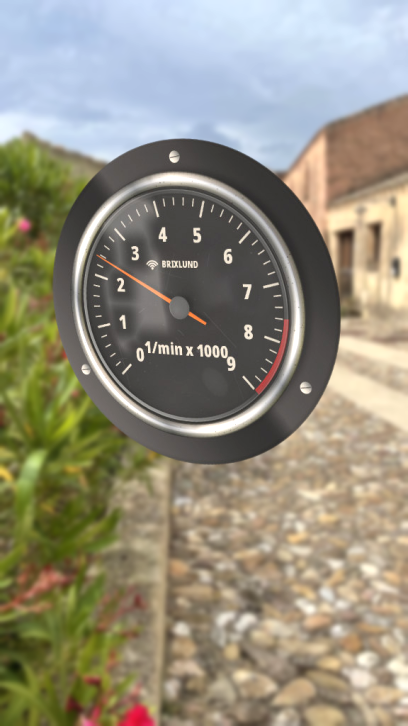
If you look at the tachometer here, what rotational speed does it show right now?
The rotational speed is 2400 rpm
